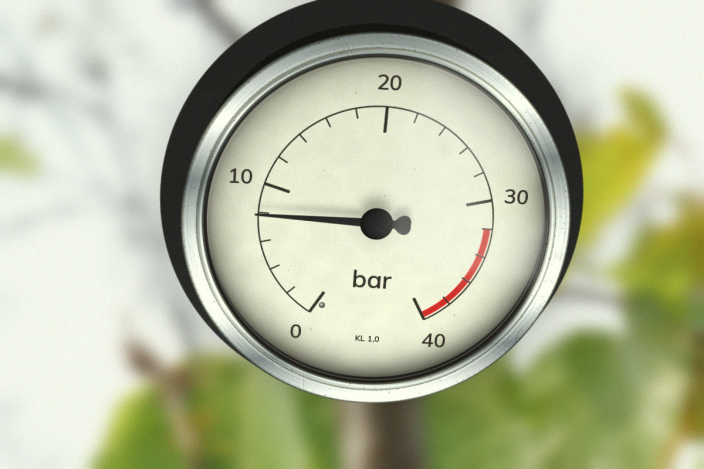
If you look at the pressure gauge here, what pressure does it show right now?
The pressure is 8 bar
